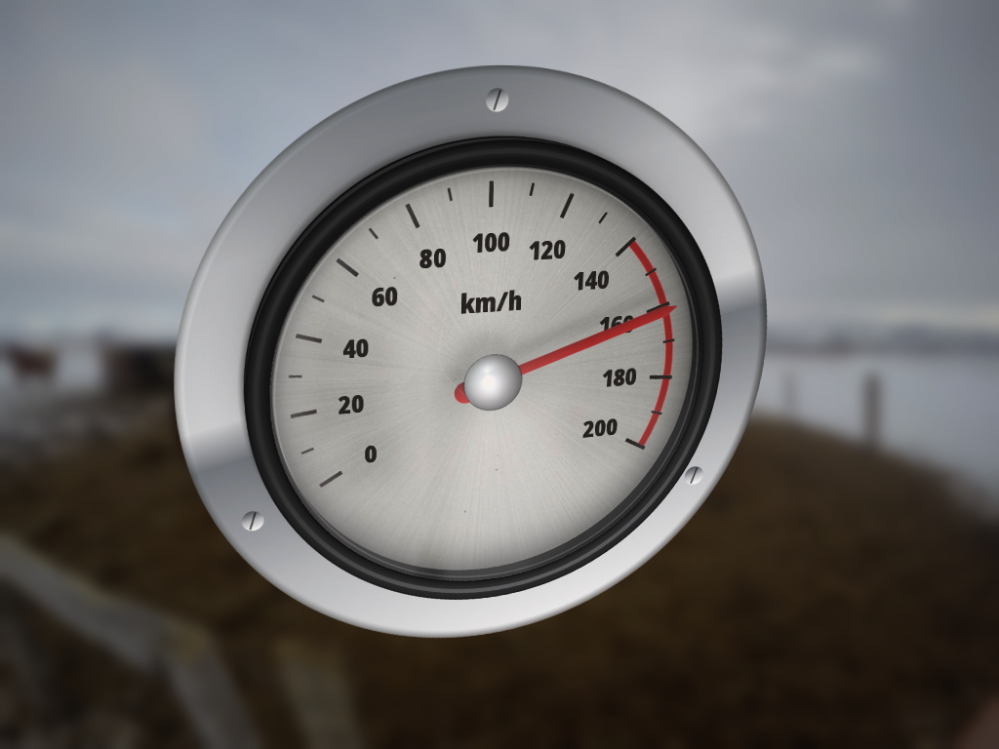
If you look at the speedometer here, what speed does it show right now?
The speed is 160 km/h
